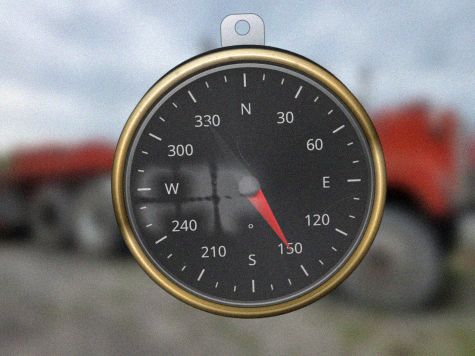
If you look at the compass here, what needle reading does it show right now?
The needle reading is 150 °
